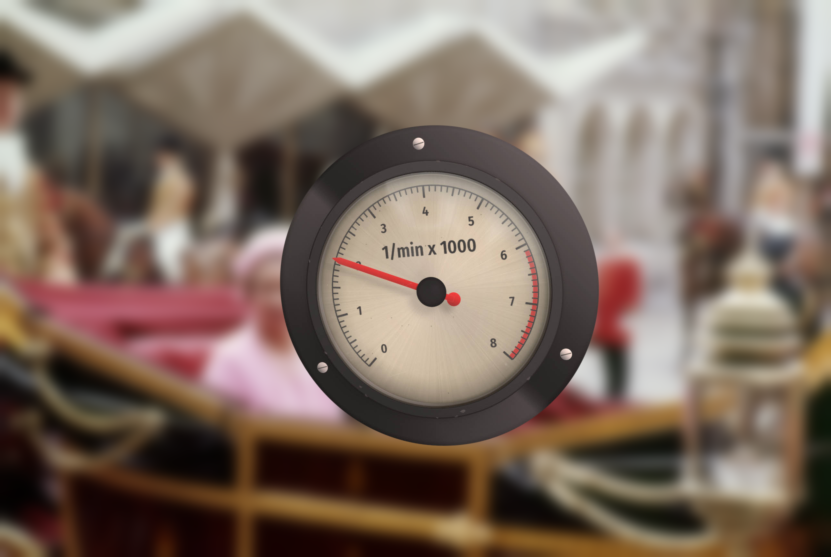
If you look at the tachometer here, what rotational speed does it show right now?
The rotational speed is 2000 rpm
